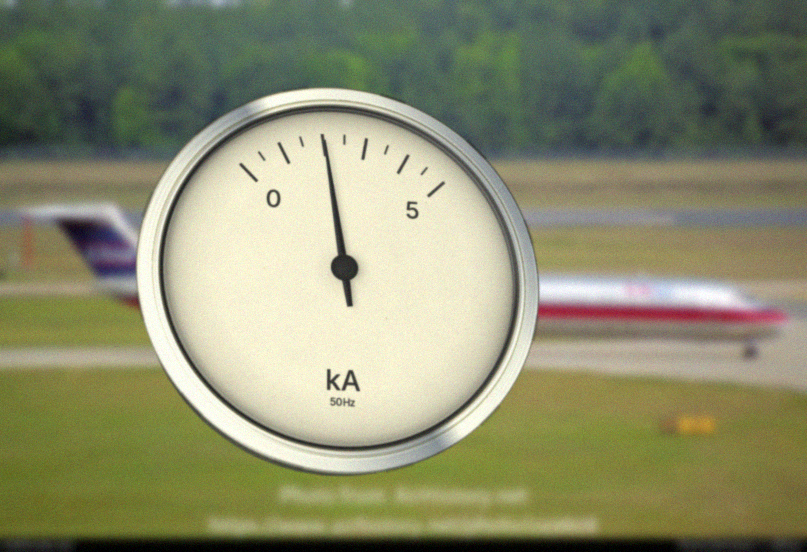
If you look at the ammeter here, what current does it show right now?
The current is 2 kA
